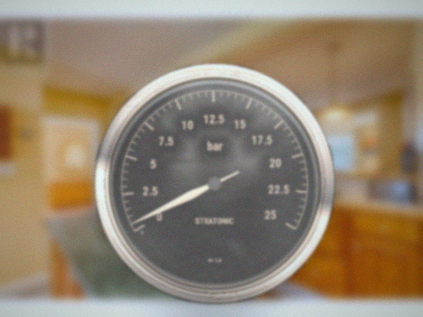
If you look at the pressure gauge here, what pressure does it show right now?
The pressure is 0.5 bar
